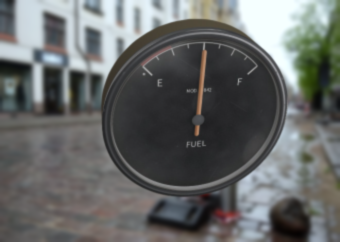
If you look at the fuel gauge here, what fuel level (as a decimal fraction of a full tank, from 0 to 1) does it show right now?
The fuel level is 0.5
